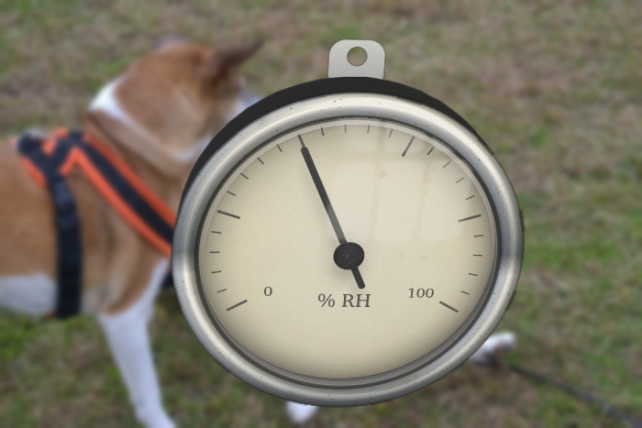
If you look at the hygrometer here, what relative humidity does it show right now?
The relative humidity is 40 %
